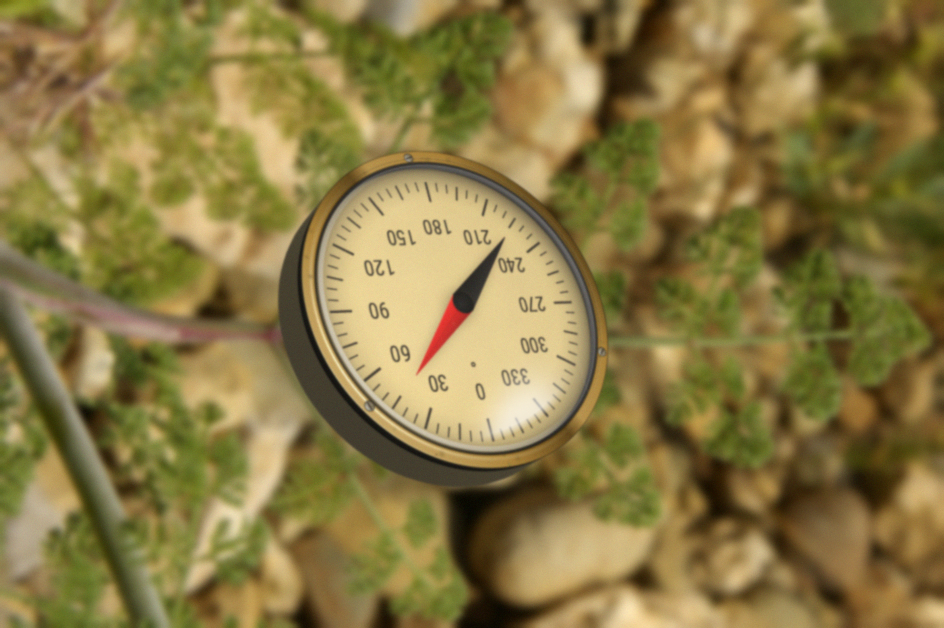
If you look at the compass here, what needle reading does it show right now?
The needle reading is 45 °
